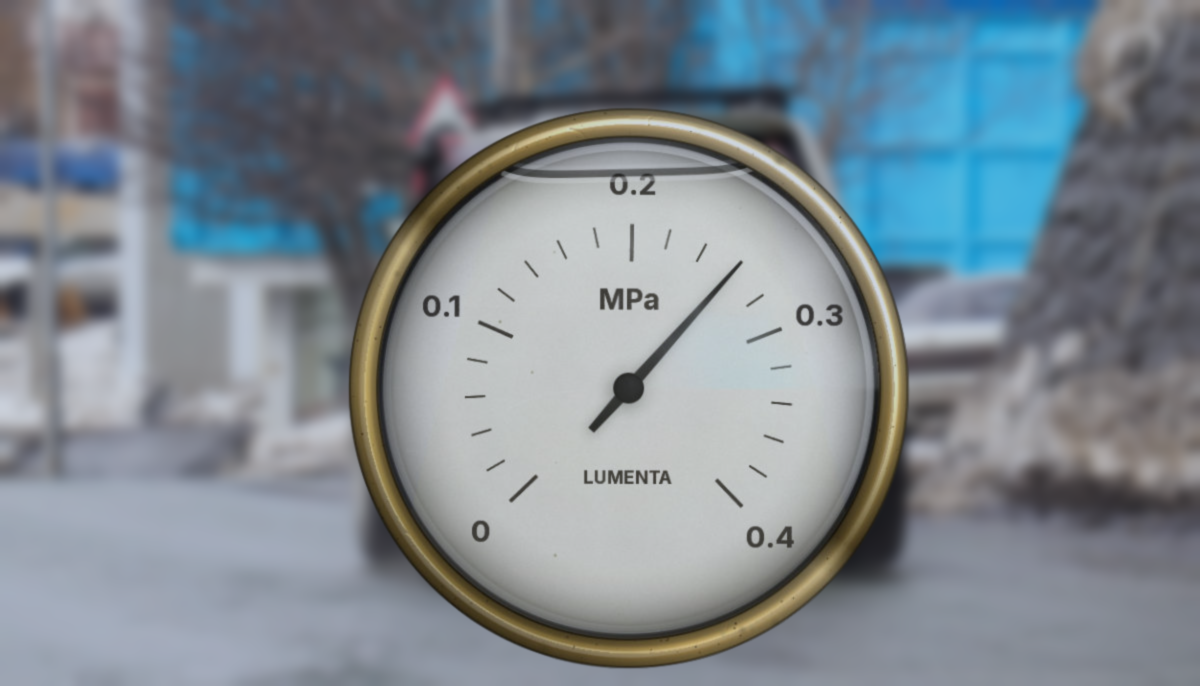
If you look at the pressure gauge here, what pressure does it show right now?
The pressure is 0.26 MPa
